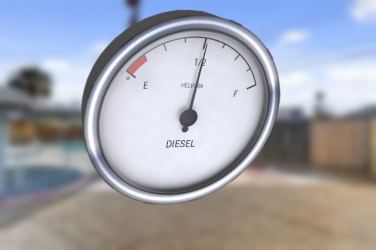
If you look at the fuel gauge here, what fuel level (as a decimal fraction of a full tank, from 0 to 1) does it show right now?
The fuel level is 0.5
